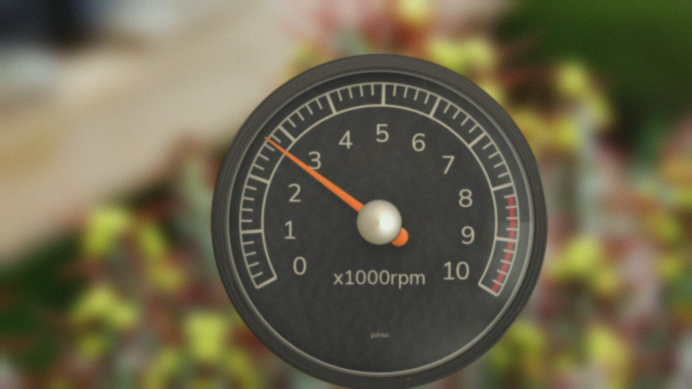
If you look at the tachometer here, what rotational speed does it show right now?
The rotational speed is 2700 rpm
